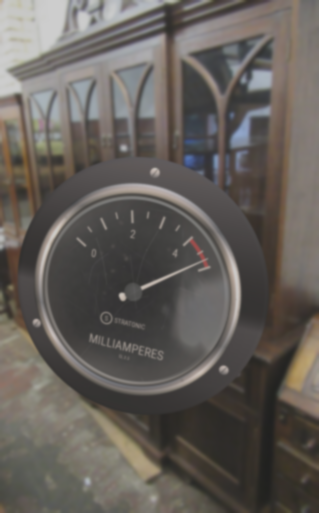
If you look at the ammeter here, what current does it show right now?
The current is 4.75 mA
